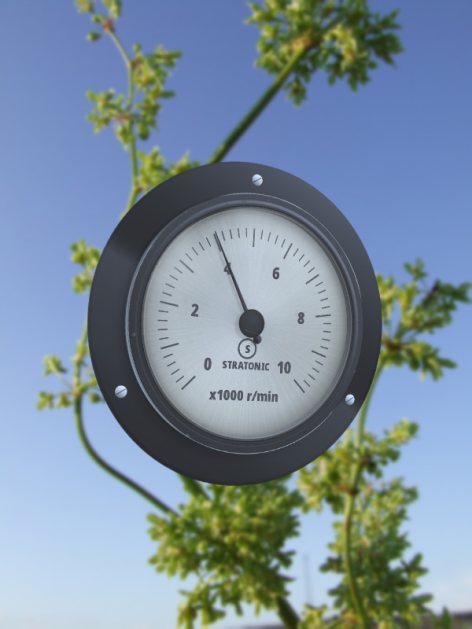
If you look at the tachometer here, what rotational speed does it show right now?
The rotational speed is 4000 rpm
